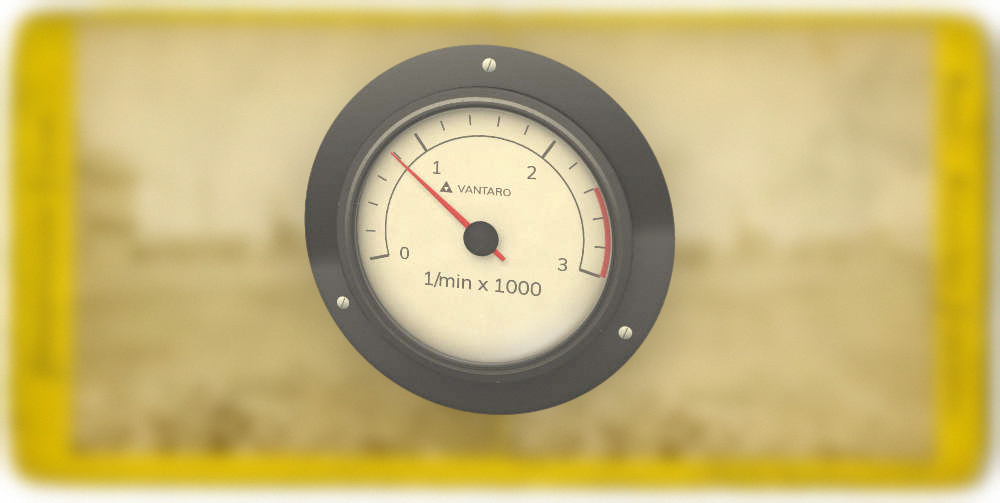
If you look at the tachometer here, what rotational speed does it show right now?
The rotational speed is 800 rpm
